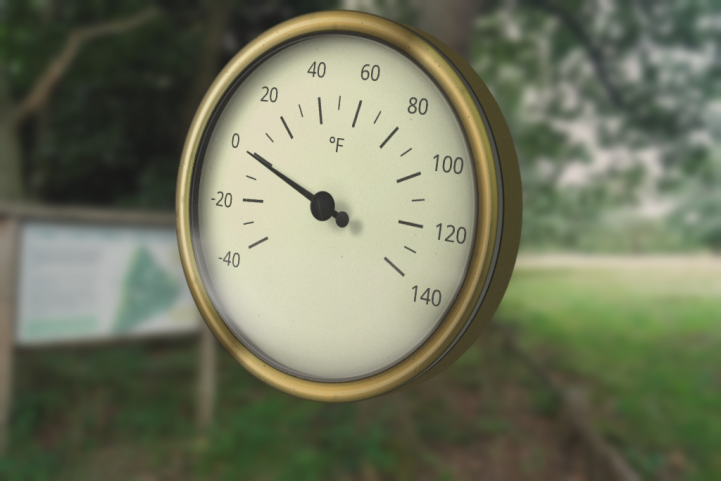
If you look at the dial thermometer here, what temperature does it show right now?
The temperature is 0 °F
